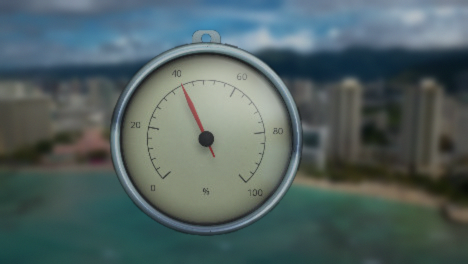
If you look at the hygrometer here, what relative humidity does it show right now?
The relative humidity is 40 %
